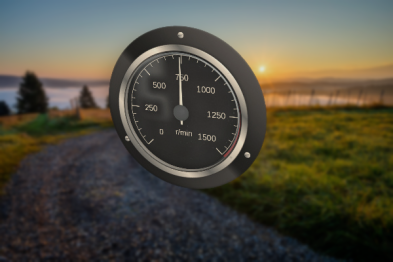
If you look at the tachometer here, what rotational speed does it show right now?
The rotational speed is 750 rpm
